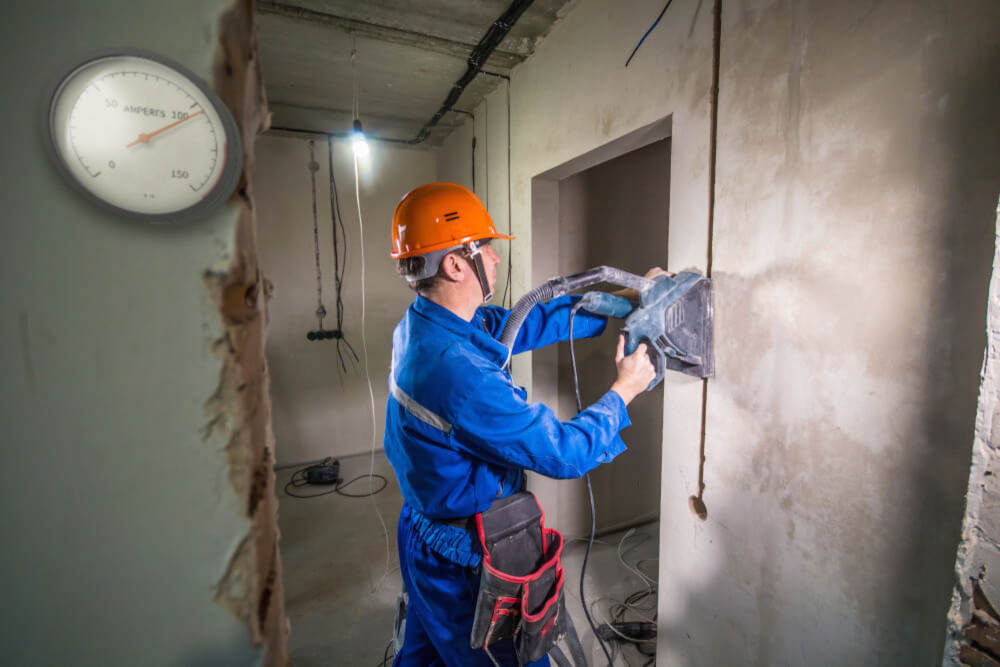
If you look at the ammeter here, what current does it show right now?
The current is 105 A
